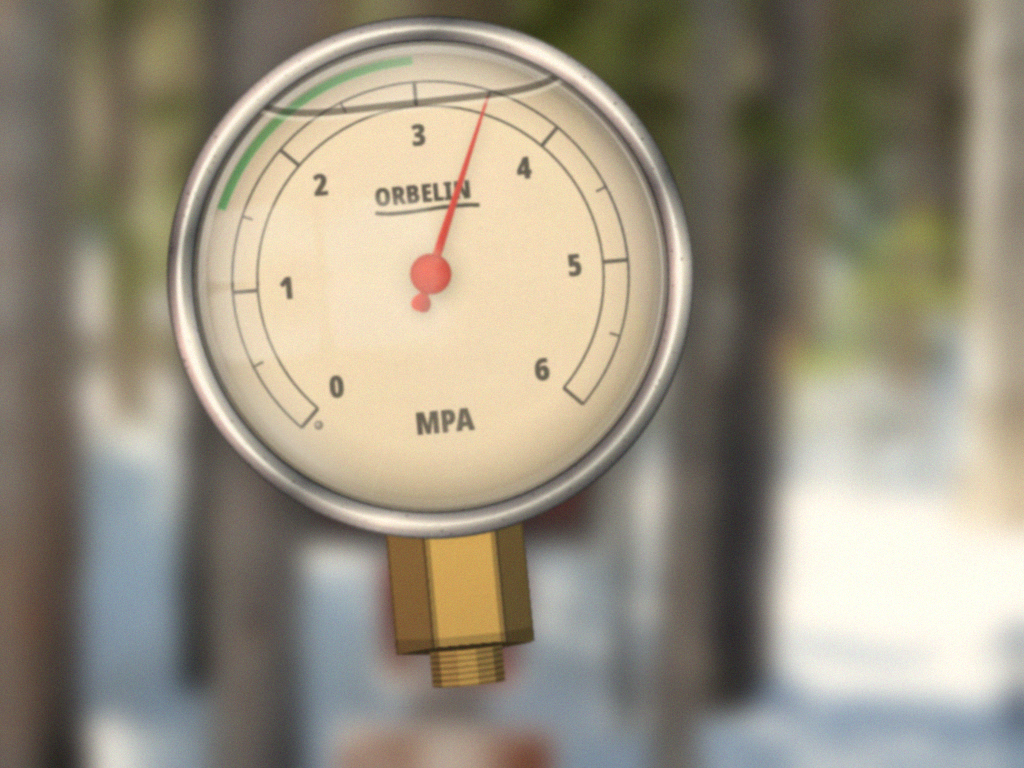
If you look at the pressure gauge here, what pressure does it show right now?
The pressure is 3.5 MPa
